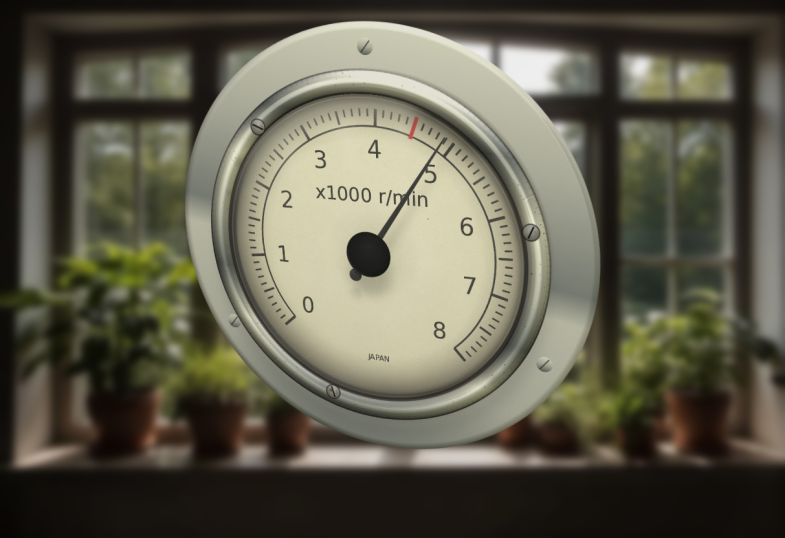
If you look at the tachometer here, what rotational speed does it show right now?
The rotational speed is 4900 rpm
